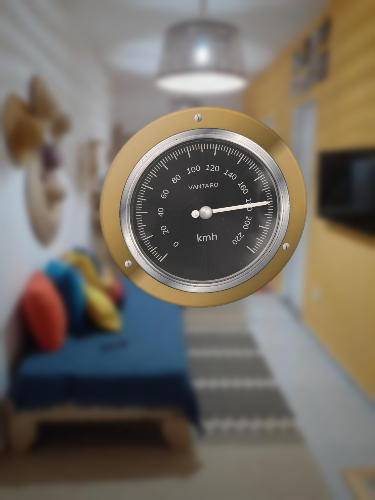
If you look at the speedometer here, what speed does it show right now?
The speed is 180 km/h
